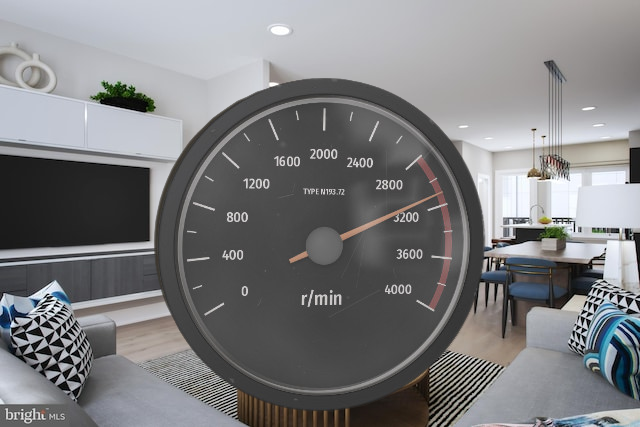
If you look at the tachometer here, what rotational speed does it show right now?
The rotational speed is 3100 rpm
